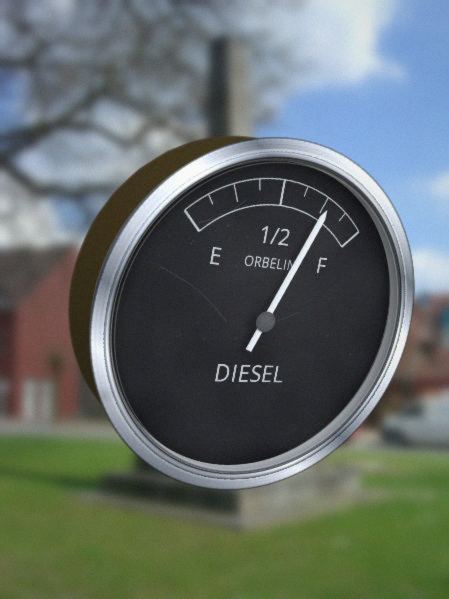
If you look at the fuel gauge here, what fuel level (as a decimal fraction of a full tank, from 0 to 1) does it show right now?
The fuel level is 0.75
